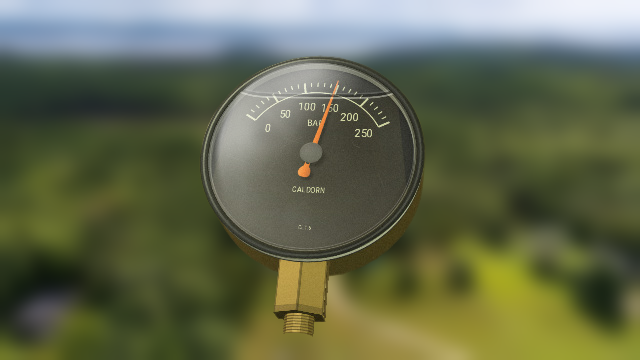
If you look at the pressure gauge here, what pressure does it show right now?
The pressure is 150 bar
